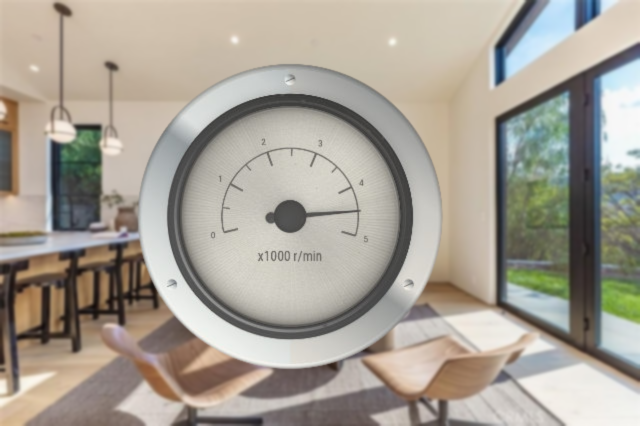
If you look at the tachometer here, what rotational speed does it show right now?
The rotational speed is 4500 rpm
